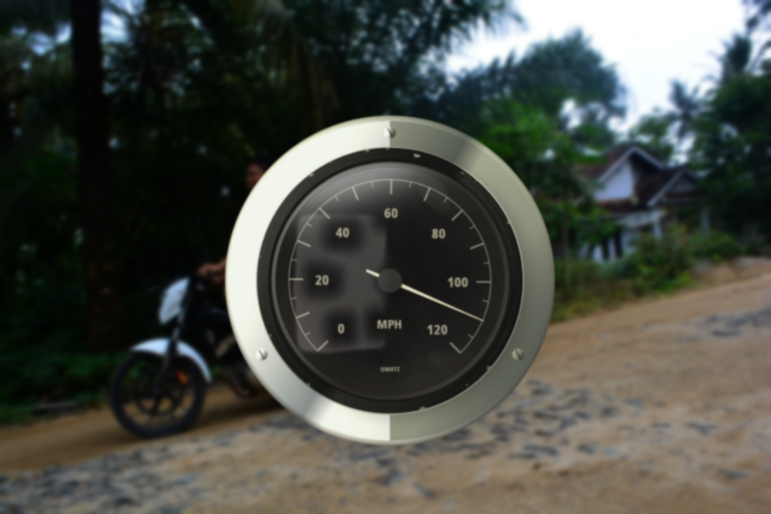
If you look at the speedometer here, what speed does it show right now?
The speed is 110 mph
